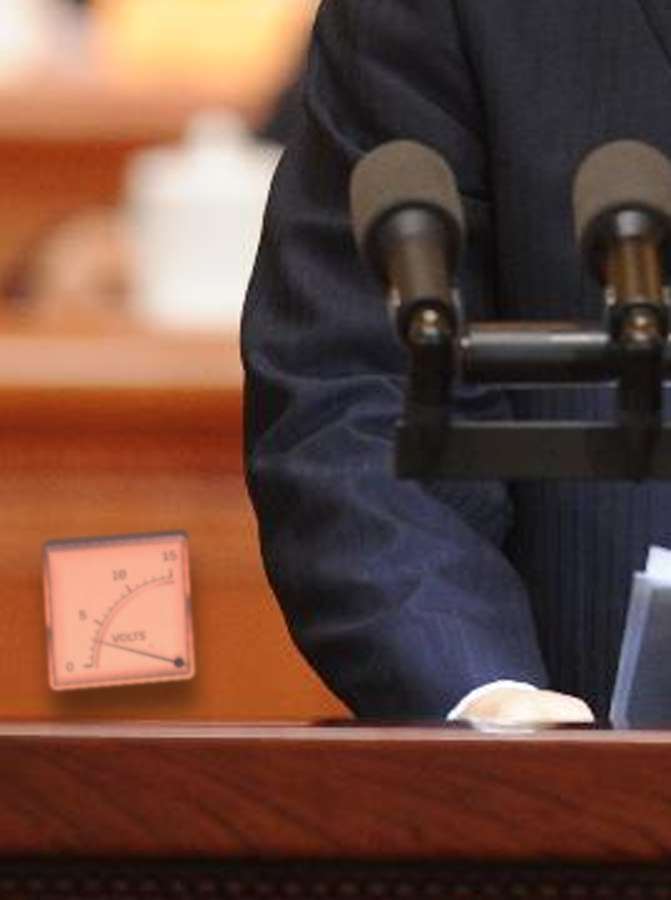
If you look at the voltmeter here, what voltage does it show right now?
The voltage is 3 V
